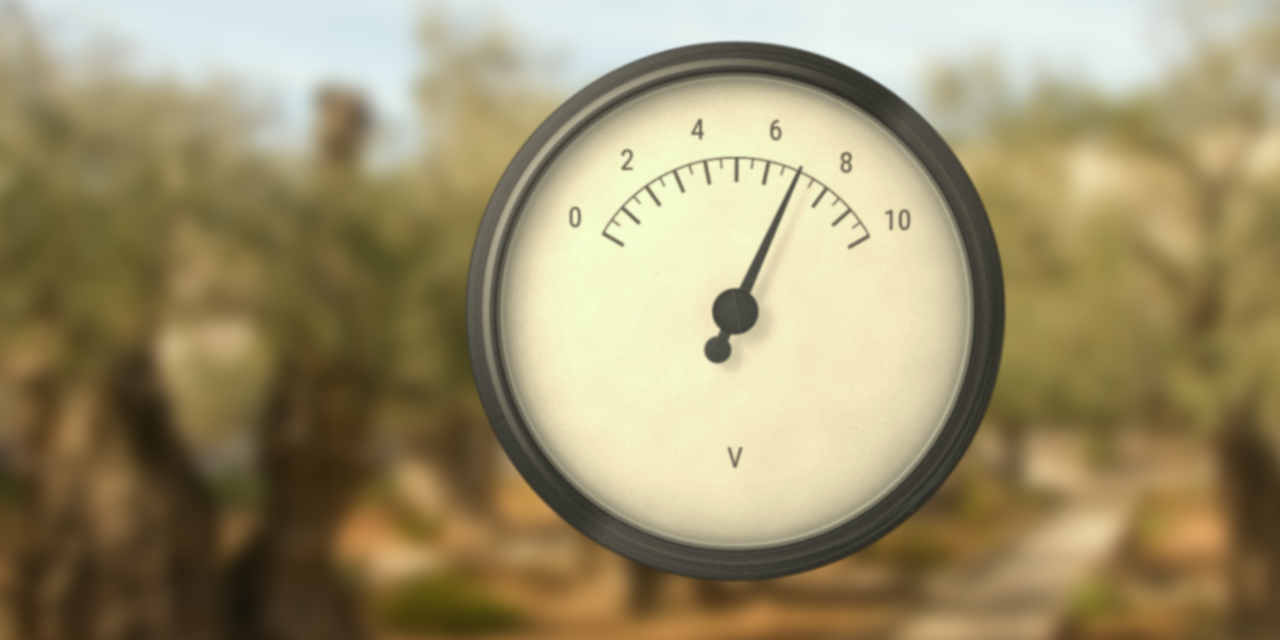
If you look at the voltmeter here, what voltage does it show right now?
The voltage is 7 V
